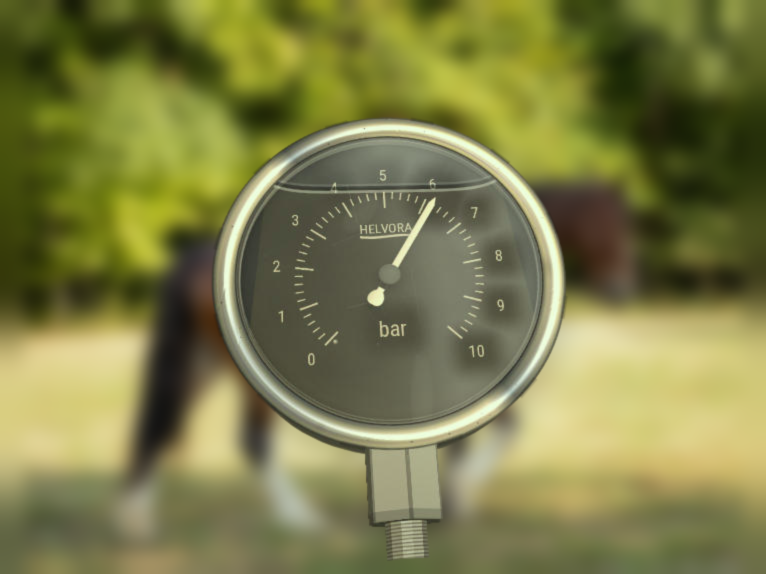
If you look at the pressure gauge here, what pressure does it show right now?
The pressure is 6.2 bar
